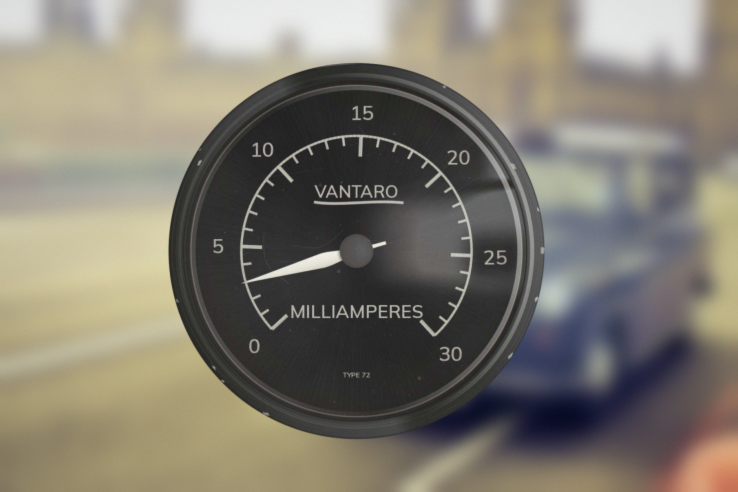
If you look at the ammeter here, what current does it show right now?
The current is 3 mA
